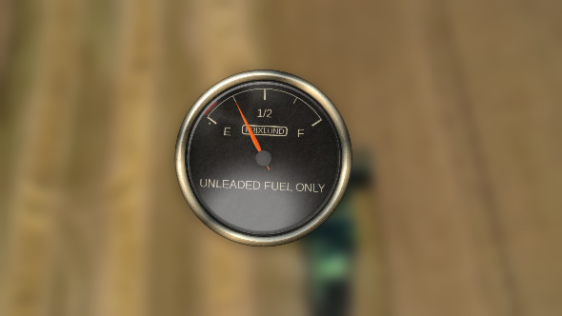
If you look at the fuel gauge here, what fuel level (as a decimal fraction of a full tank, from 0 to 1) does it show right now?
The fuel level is 0.25
